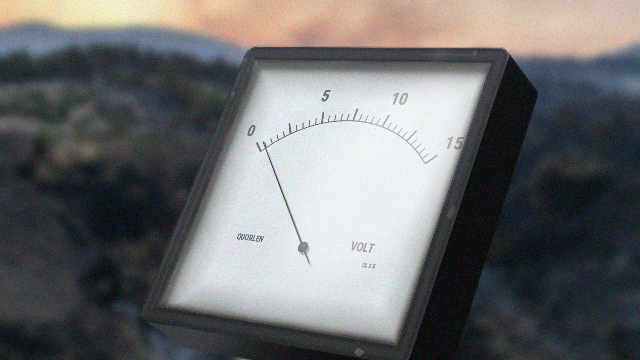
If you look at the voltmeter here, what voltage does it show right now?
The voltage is 0.5 V
